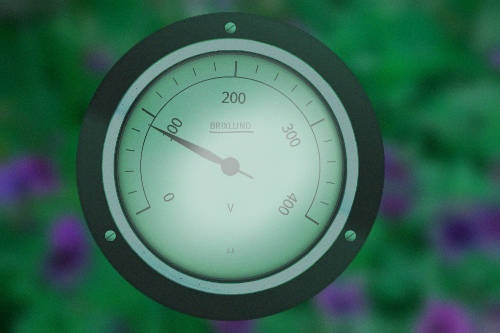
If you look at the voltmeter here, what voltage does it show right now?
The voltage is 90 V
